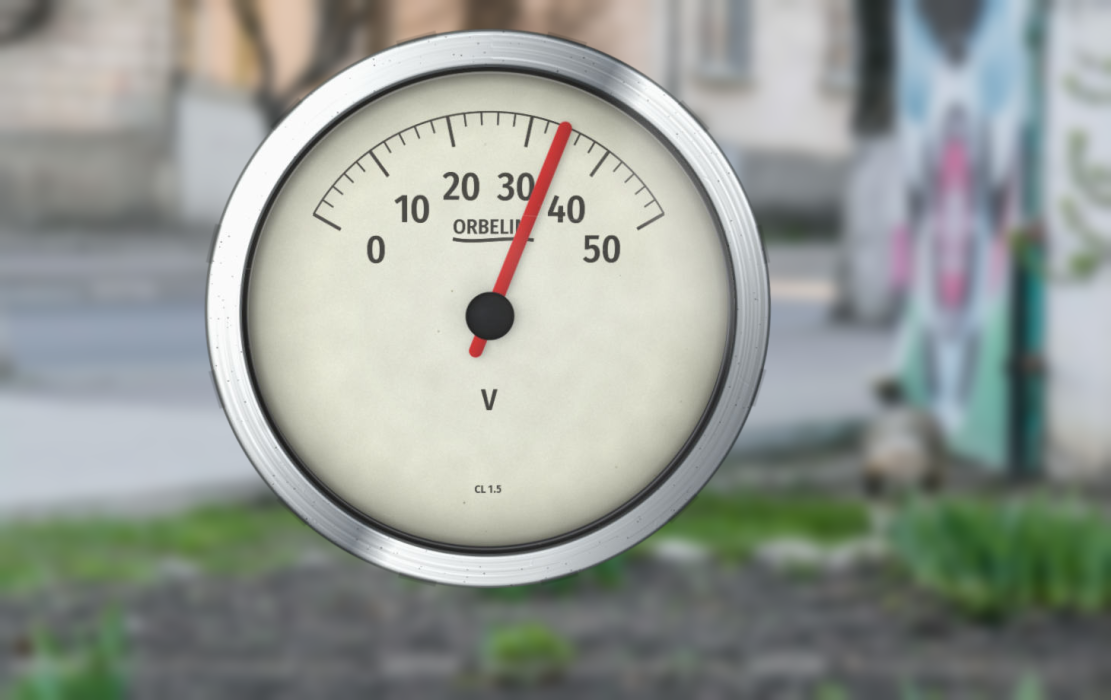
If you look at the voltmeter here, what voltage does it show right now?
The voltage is 34 V
